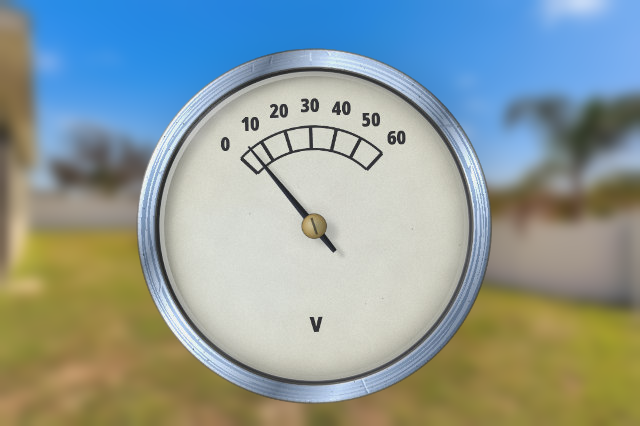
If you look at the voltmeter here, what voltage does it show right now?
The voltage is 5 V
